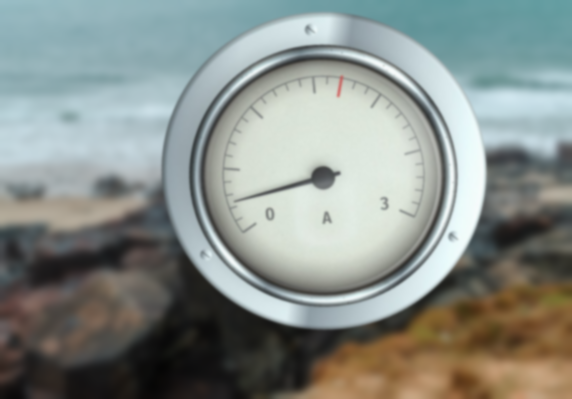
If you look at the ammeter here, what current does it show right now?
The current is 0.25 A
